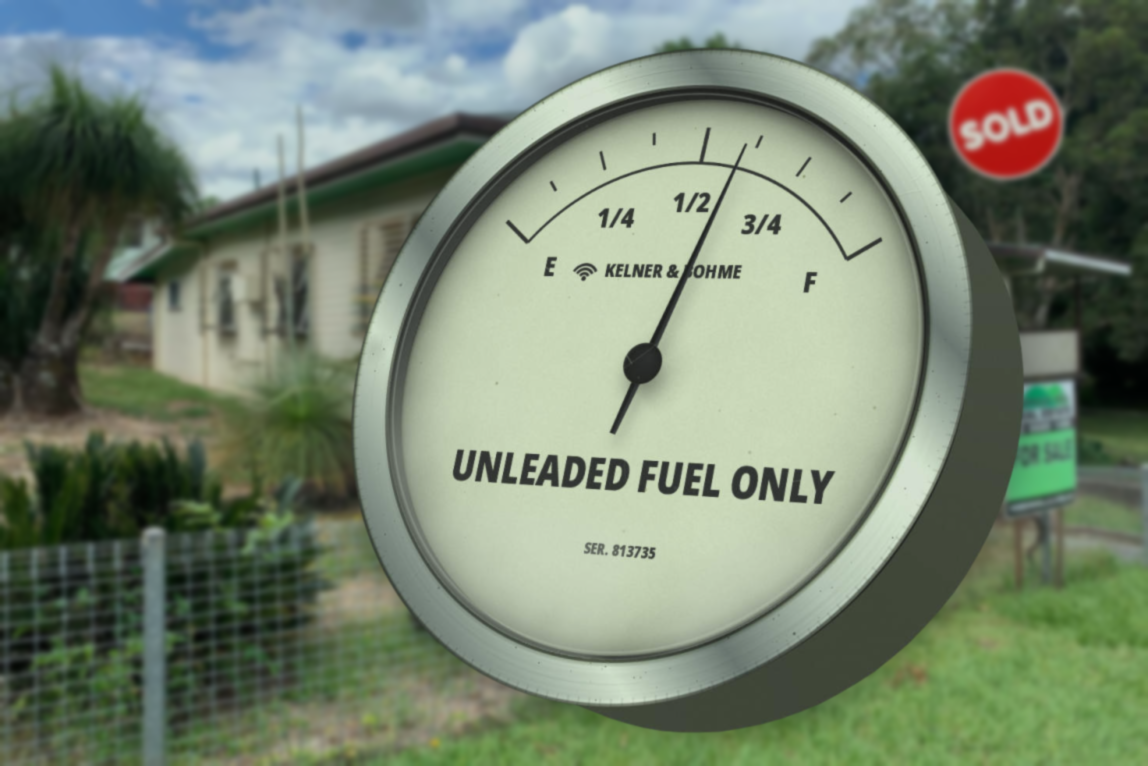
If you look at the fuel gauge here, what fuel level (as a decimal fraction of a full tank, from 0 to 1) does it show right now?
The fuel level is 0.625
